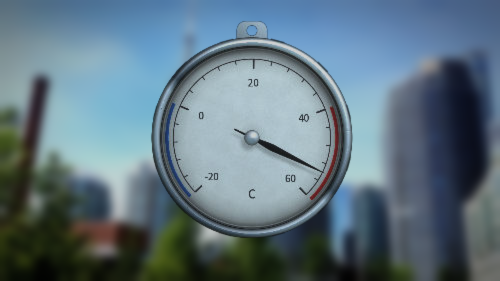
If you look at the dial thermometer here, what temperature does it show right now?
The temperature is 54 °C
